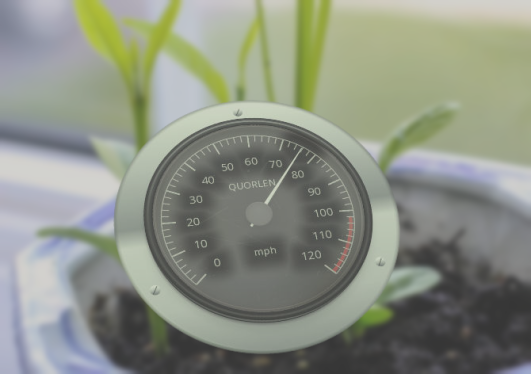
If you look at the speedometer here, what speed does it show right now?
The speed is 76 mph
